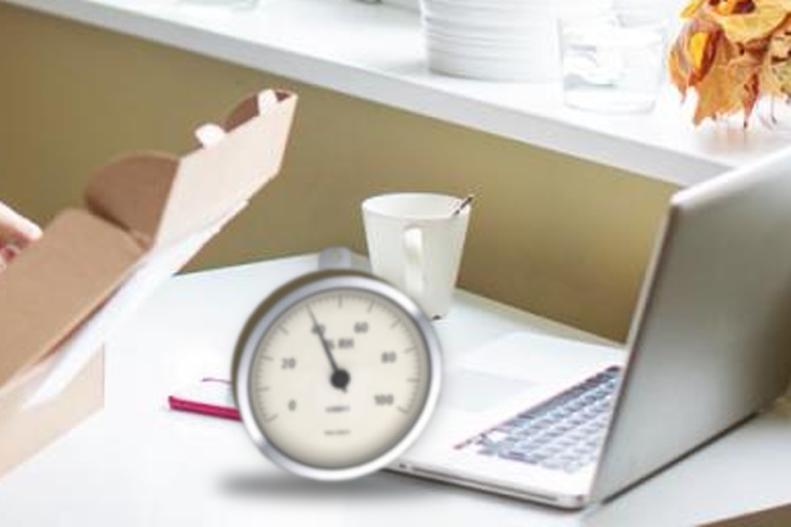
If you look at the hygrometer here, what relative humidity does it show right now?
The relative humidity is 40 %
